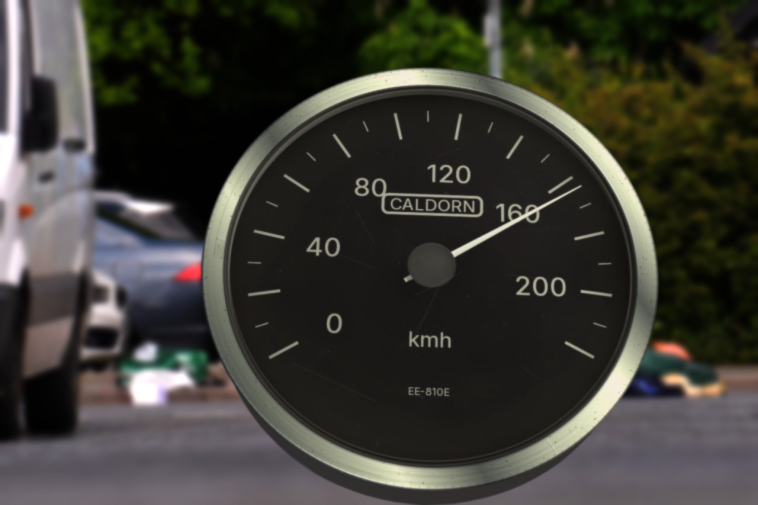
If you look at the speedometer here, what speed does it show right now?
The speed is 165 km/h
